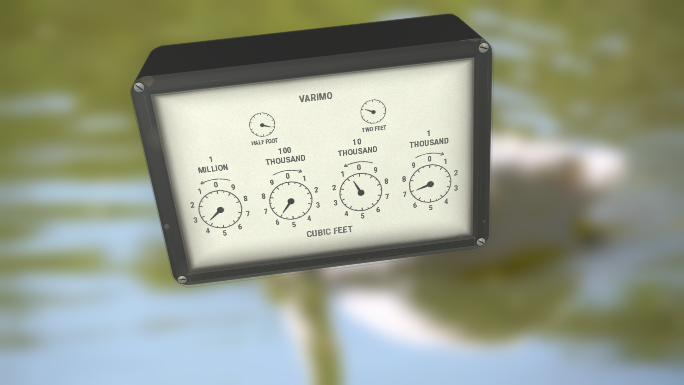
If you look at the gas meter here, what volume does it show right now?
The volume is 360700 ft³
